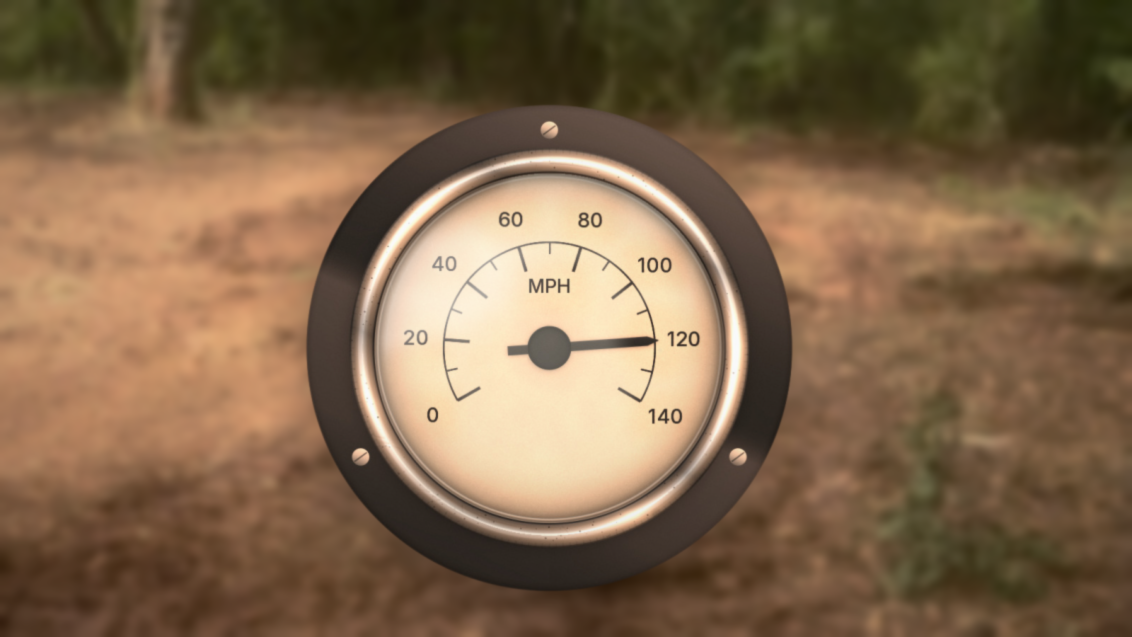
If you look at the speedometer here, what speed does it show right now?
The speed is 120 mph
